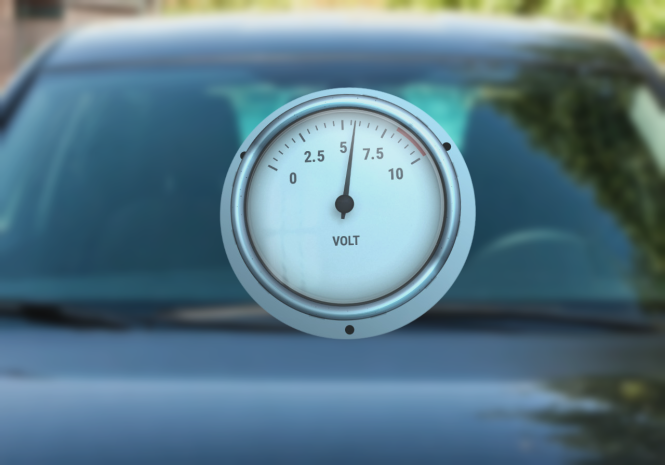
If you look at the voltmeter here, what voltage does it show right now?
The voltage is 5.75 V
